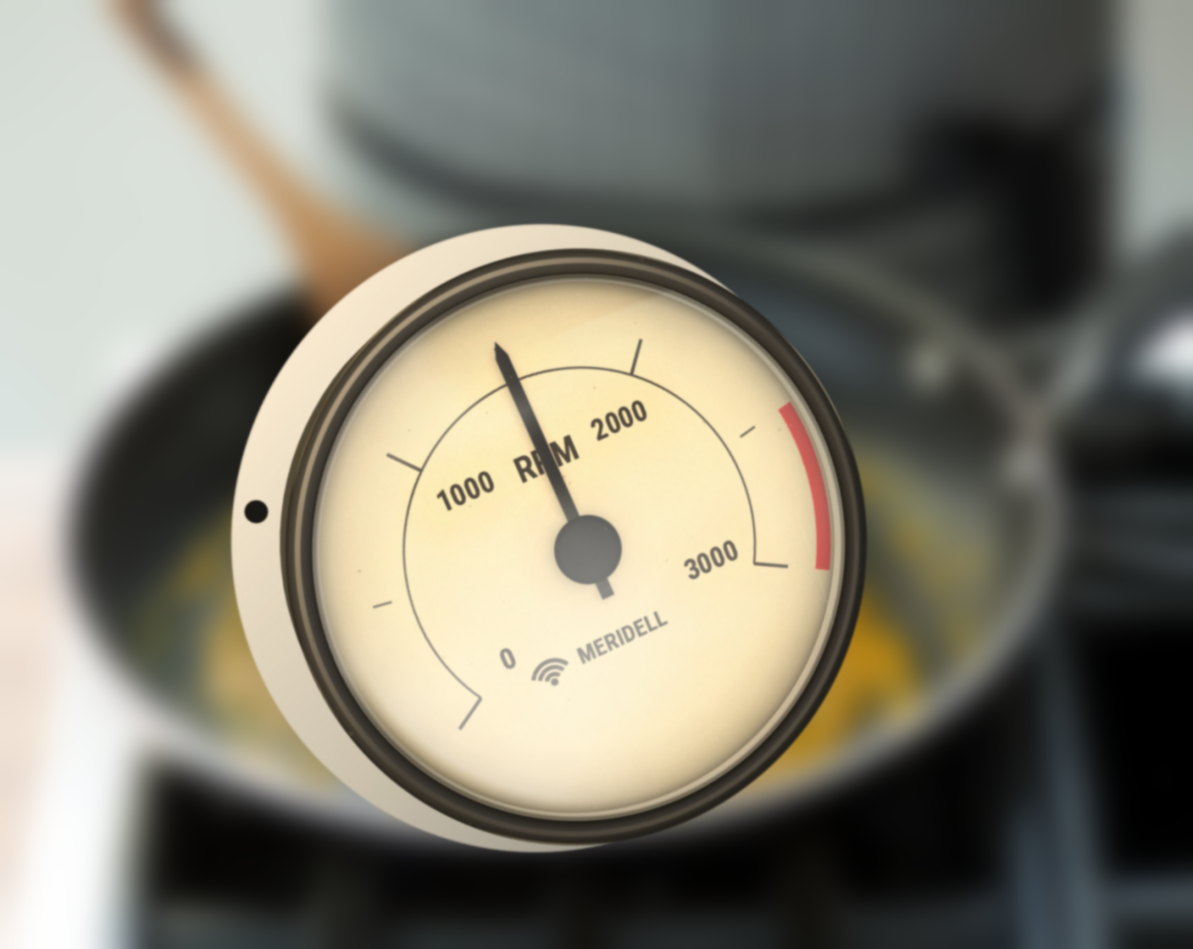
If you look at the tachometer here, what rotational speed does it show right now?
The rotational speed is 1500 rpm
